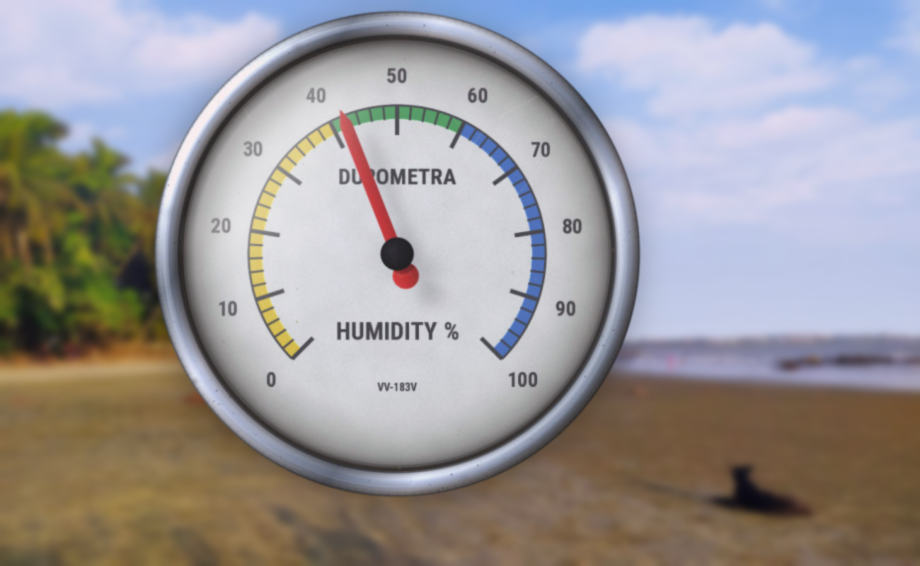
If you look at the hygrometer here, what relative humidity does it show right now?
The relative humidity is 42 %
